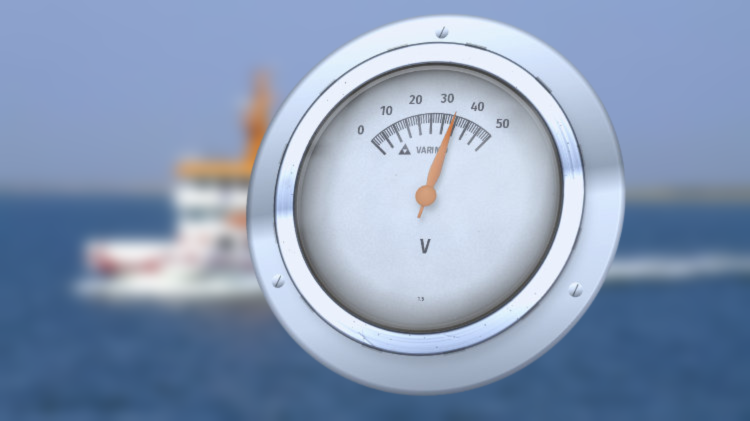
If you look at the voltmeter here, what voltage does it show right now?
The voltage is 35 V
